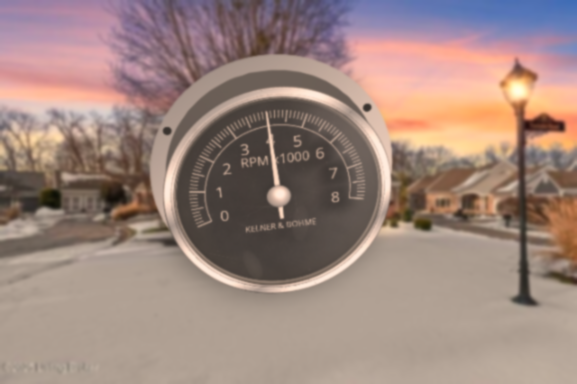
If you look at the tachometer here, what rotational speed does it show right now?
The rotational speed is 4000 rpm
